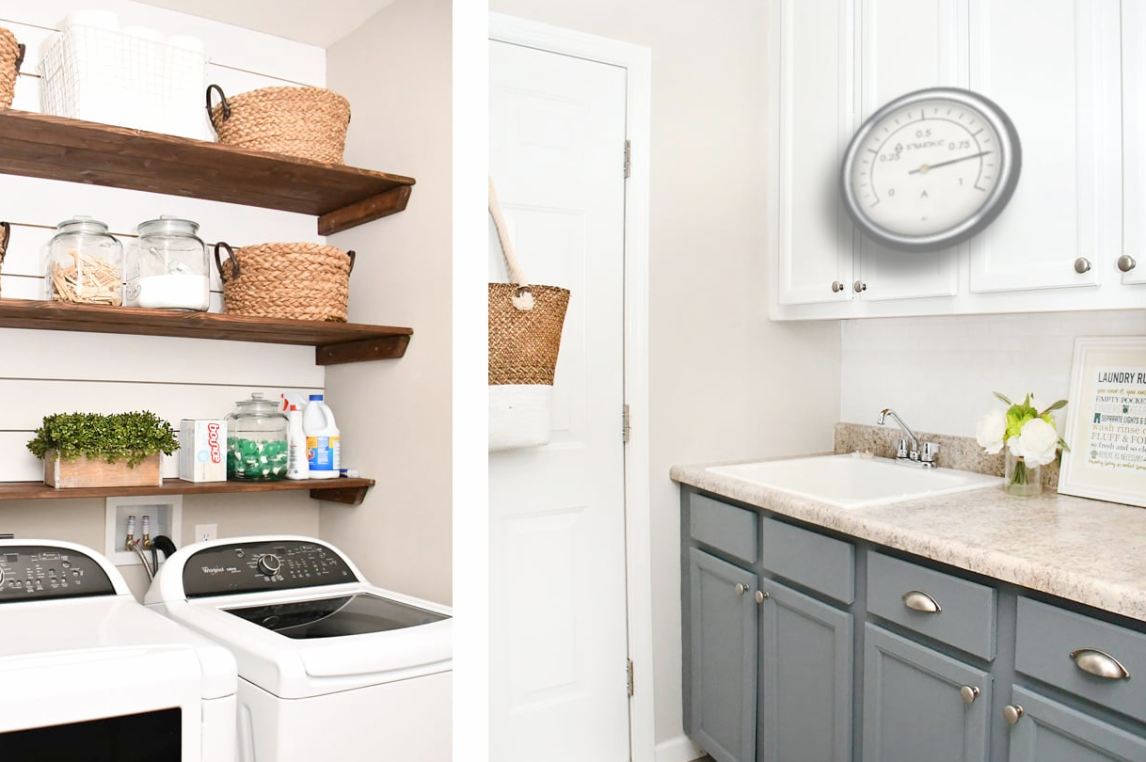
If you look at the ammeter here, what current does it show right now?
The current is 0.85 A
